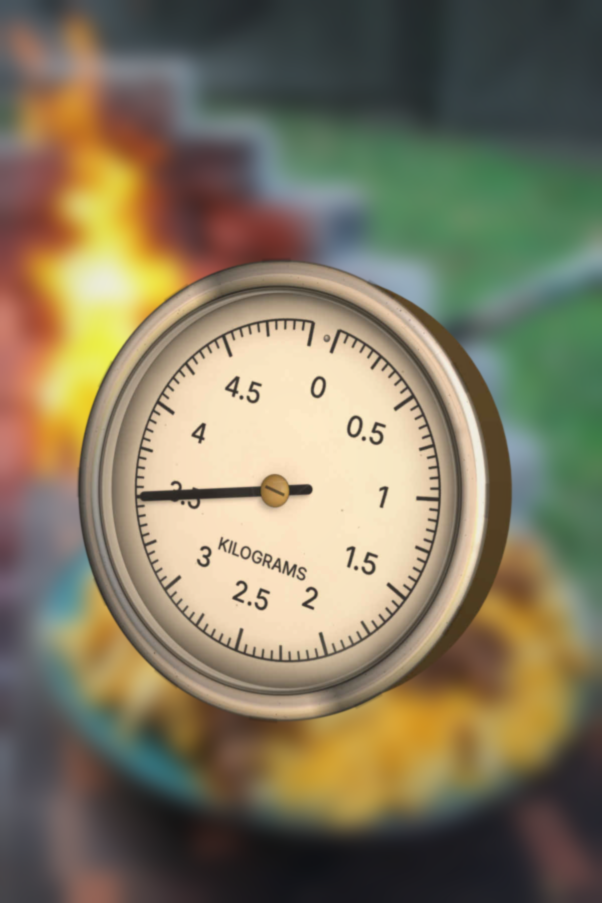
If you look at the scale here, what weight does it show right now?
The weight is 3.5 kg
